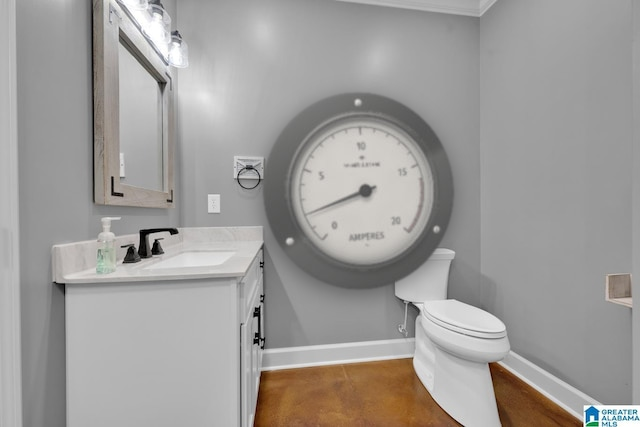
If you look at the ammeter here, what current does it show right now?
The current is 2 A
